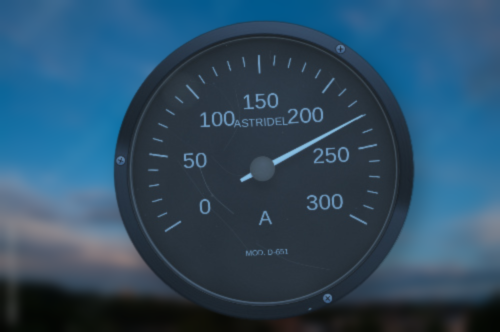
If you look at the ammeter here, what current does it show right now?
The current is 230 A
